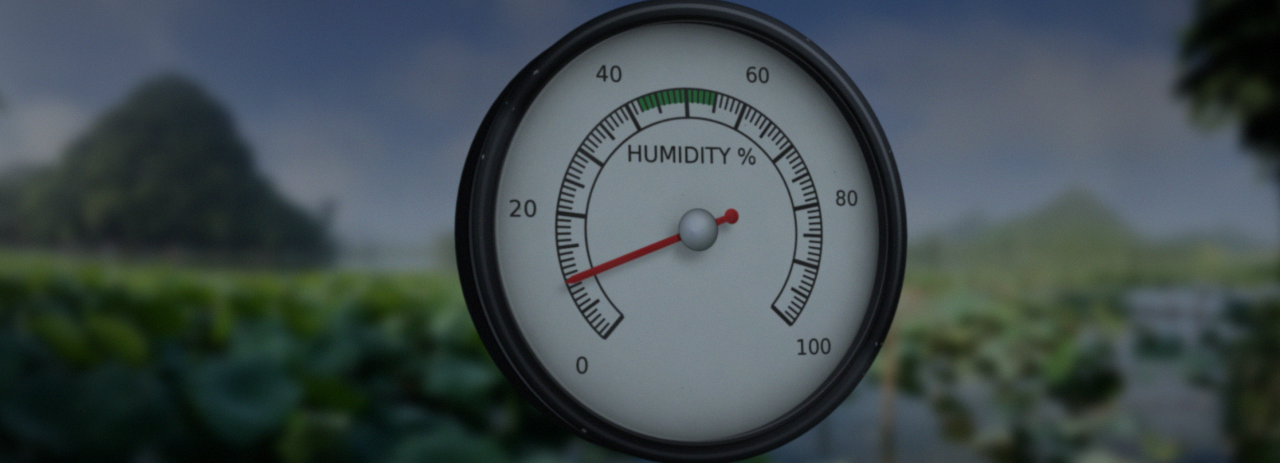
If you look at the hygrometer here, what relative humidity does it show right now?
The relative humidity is 10 %
